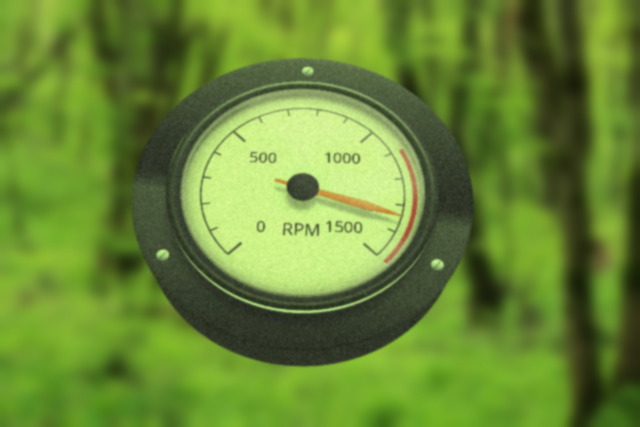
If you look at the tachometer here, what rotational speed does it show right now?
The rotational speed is 1350 rpm
